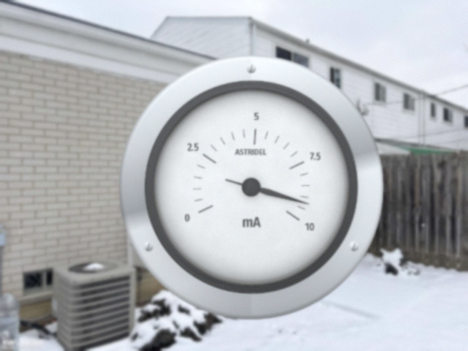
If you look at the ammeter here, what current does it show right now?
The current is 9.25 mA
